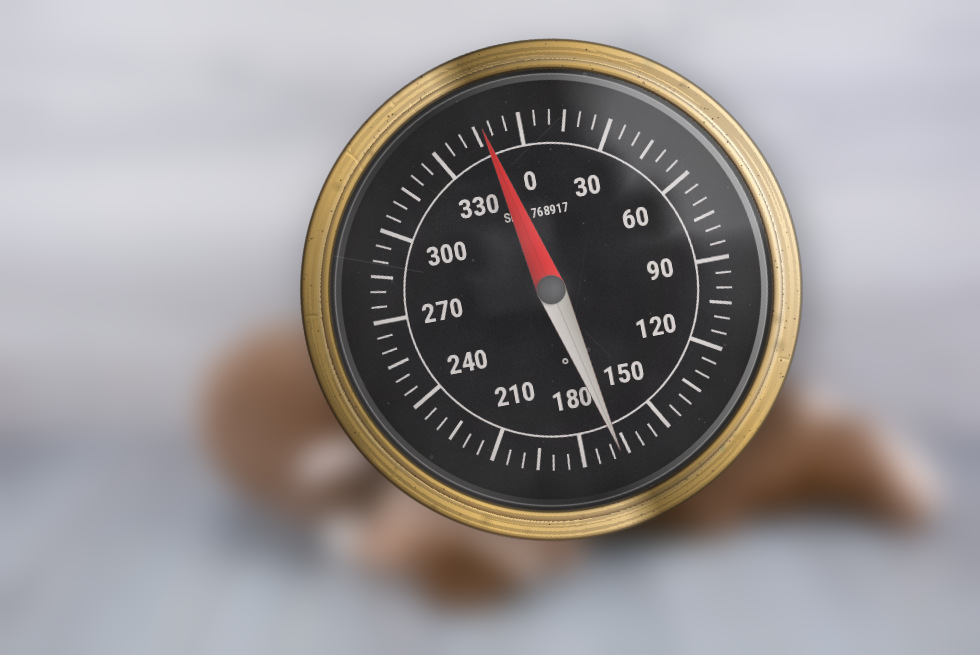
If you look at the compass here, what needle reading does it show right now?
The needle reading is 347.5 °
